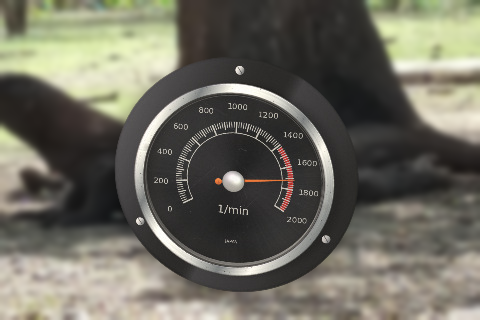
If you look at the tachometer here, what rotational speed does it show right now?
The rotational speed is 1700 rpm
